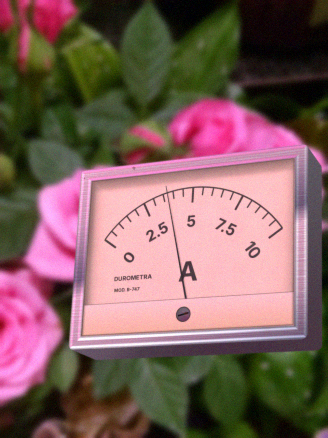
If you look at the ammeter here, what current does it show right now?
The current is 3.75 A
